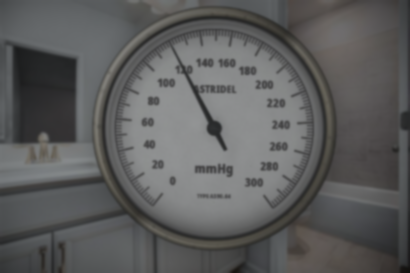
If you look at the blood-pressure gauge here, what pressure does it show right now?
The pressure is 120 mmHg
